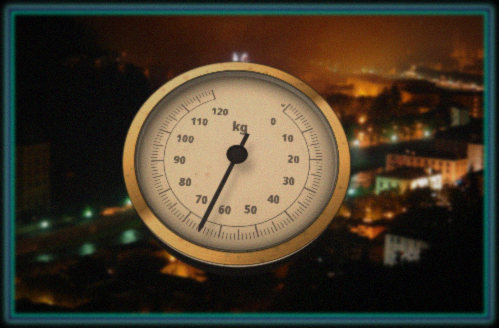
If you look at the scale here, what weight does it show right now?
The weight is 65 kg
